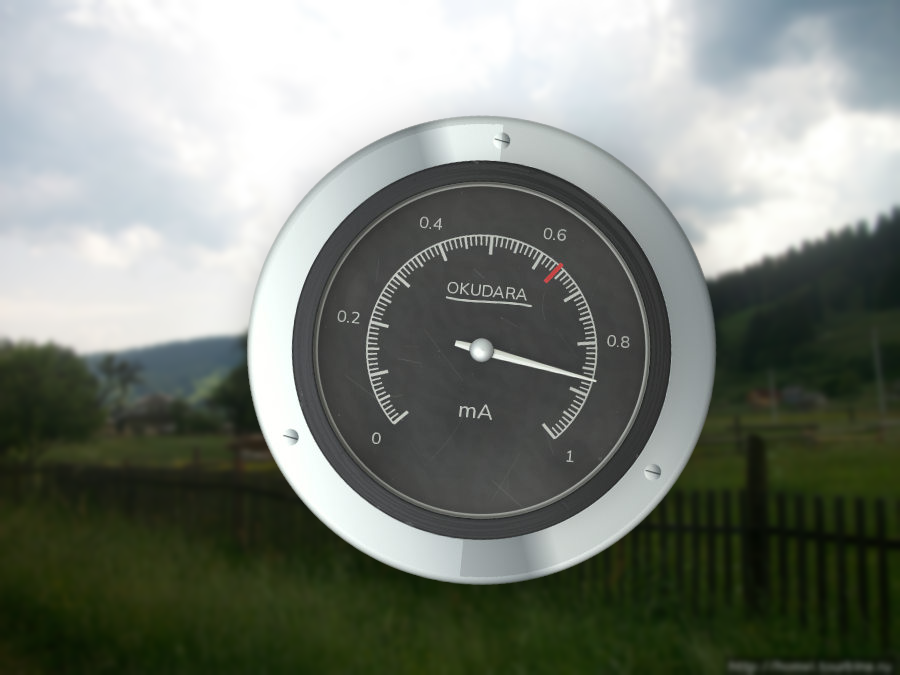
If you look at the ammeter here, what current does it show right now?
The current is 0.87 mA
